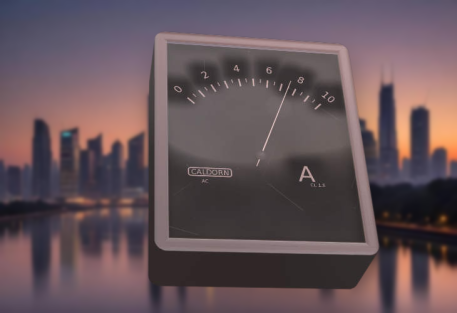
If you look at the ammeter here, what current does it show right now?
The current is 7.5 A
